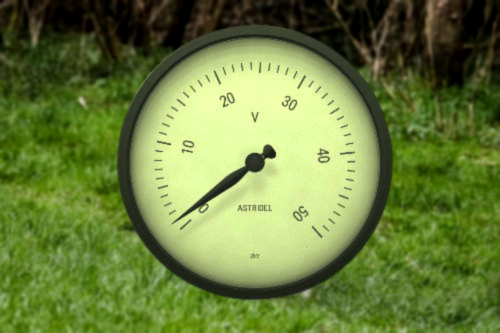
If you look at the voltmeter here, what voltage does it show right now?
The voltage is 1 V
